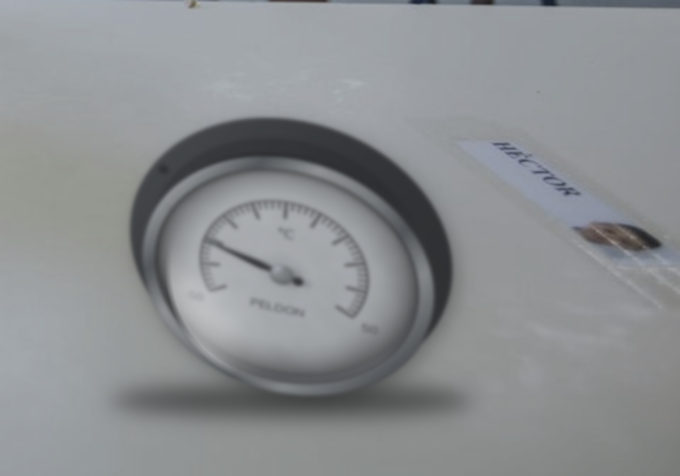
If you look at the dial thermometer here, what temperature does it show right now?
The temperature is -30 °C
